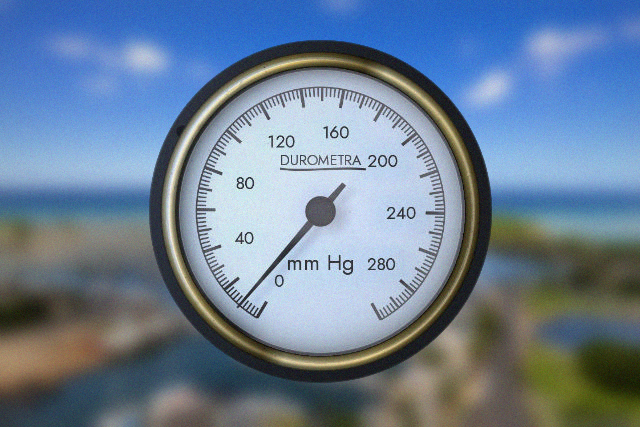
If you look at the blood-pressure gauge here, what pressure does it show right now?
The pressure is 10 mmHg
